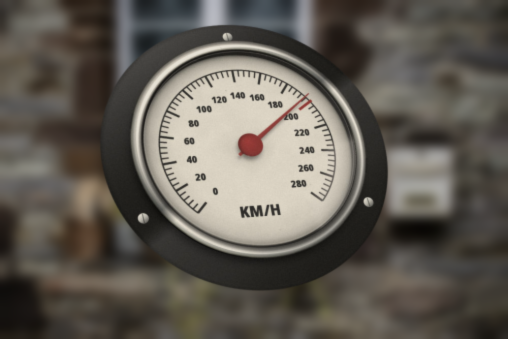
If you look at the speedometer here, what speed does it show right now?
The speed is 196 km/h
